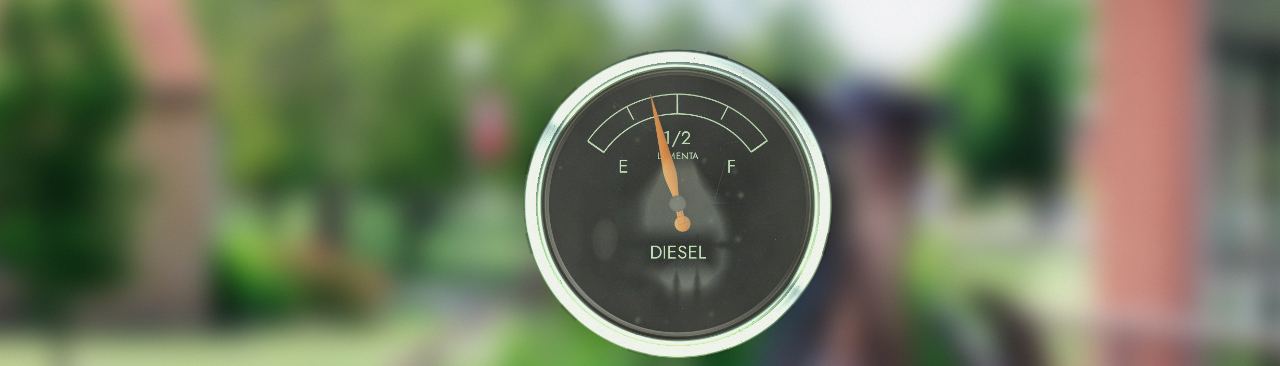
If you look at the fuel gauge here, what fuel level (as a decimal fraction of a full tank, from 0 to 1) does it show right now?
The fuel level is 0.375
